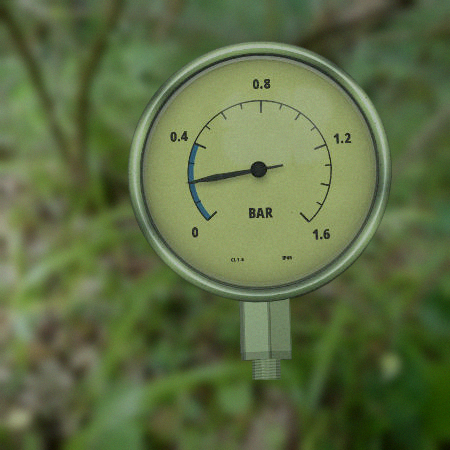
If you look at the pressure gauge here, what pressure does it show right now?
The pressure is 0.2 bar
